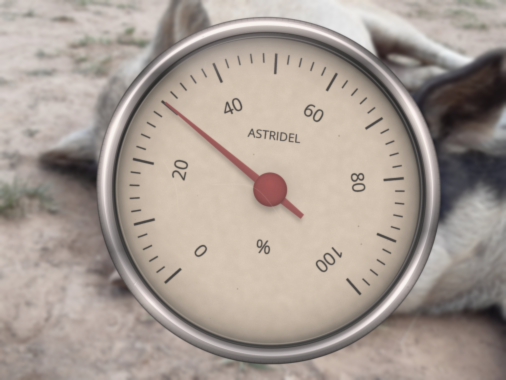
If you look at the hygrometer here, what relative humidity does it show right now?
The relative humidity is 30 %
